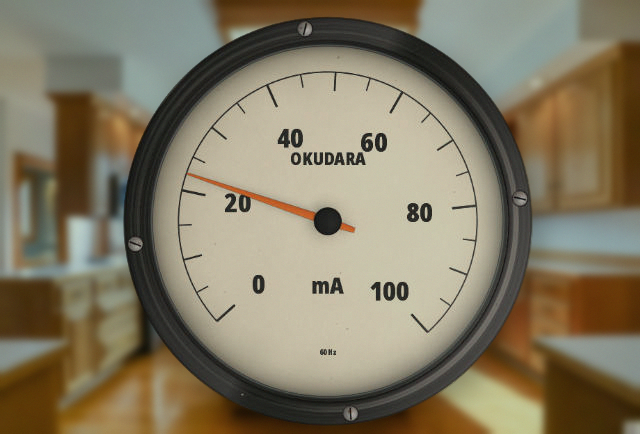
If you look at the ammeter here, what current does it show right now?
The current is 22.5 mA
